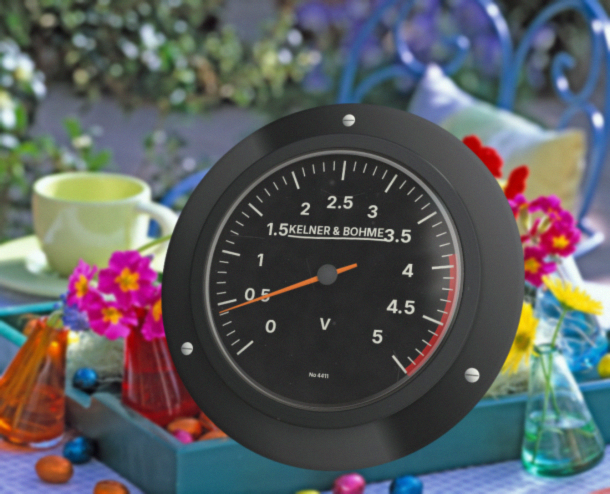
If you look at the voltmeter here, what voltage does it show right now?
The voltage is 0.4 V
